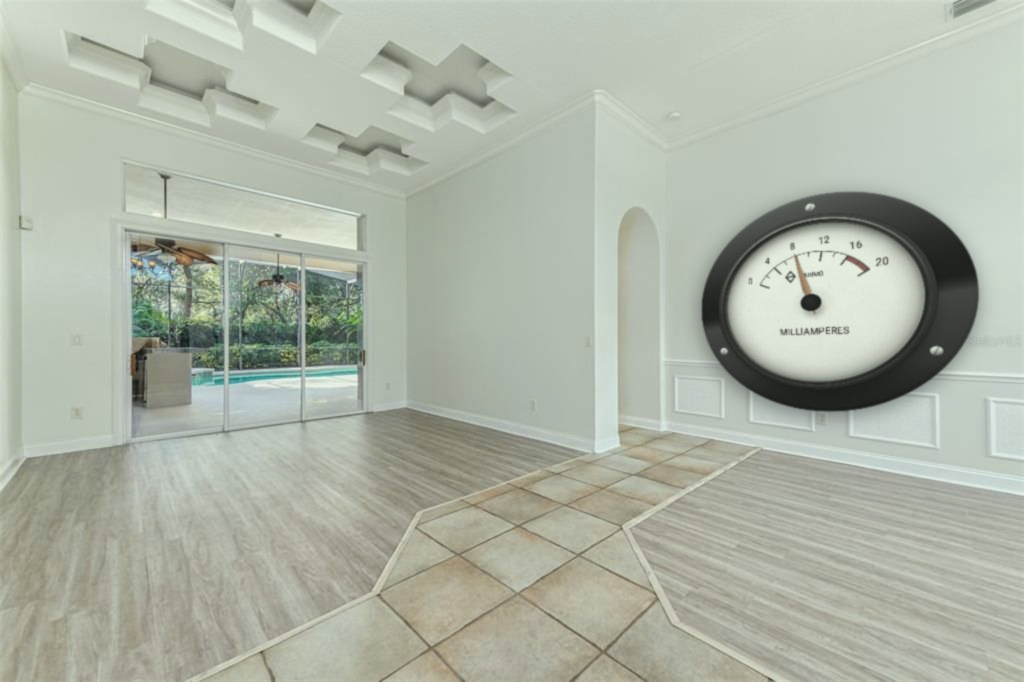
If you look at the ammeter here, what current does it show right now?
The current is 8 mA
